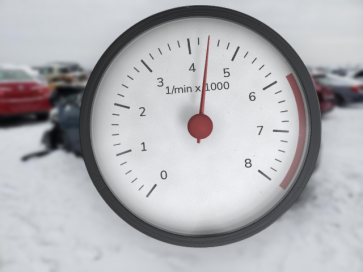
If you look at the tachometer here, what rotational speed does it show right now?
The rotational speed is 4400 rpm
